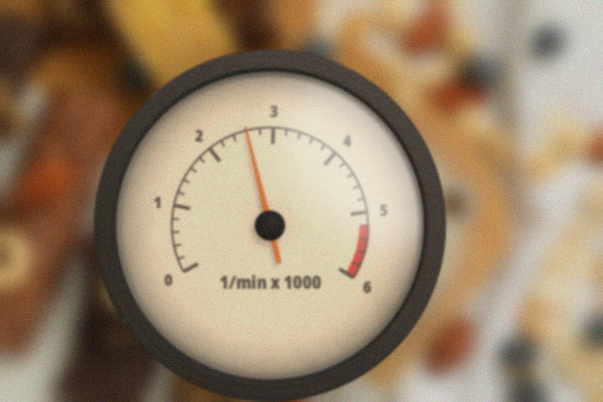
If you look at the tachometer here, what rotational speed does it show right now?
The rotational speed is 2600 rpm
